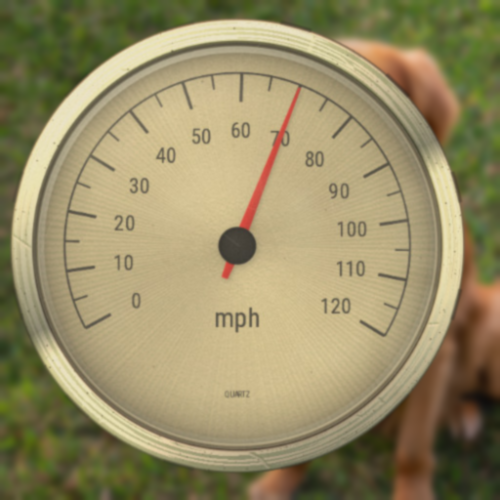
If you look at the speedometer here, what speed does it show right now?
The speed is 70 mph
